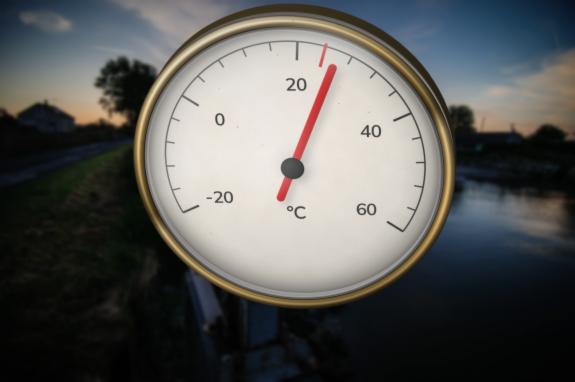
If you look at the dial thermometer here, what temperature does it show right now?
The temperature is 26 °C
